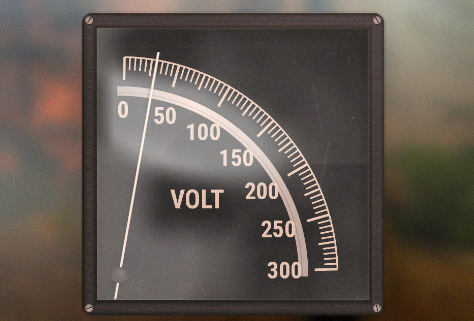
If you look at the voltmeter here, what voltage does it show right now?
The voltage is 30 V
